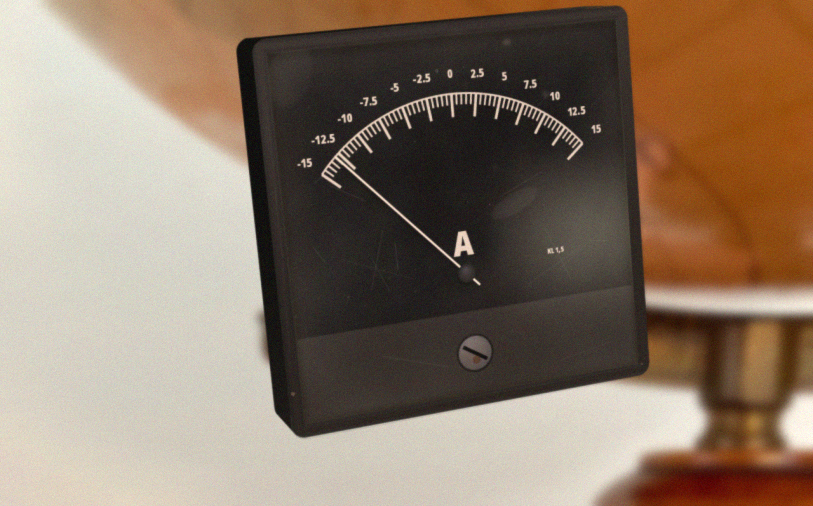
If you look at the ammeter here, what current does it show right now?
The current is -13 A
